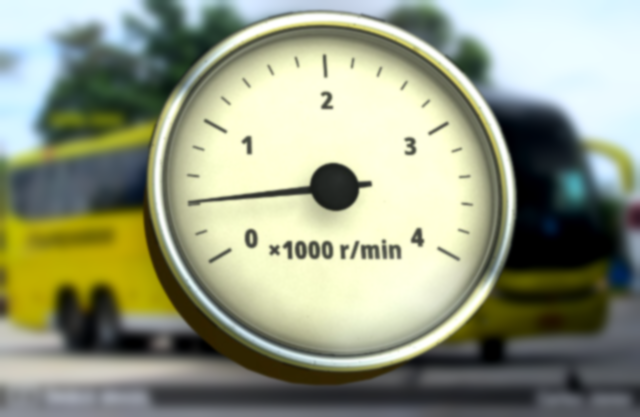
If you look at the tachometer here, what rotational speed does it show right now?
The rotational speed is 400 rpm
